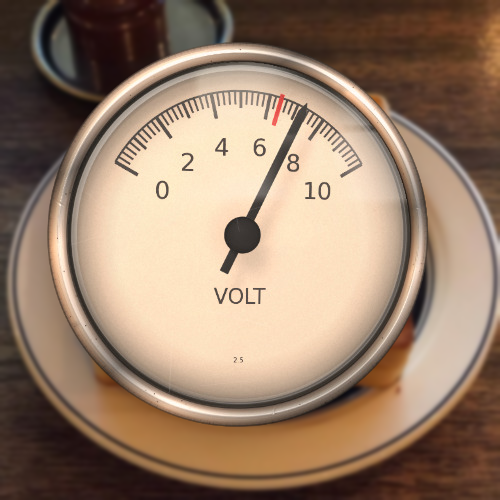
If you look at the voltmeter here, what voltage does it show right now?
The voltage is 7.2 V
